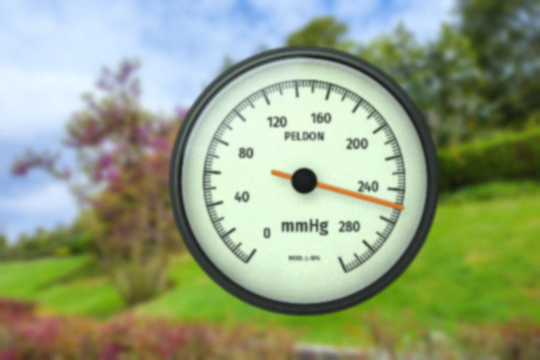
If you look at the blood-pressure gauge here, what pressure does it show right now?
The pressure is 250 mmHg
